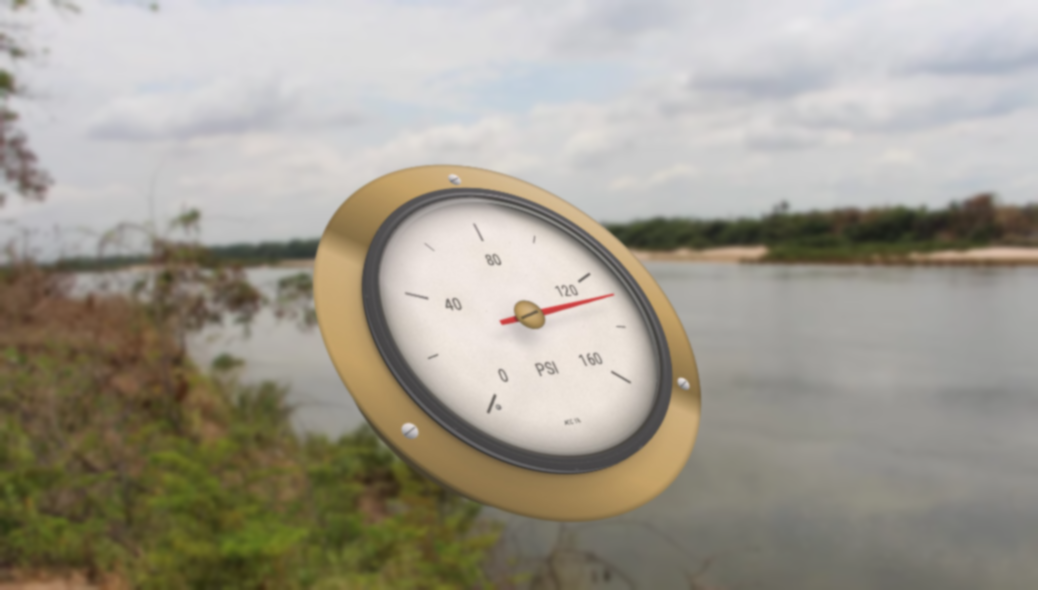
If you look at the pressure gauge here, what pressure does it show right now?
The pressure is 130 psi
